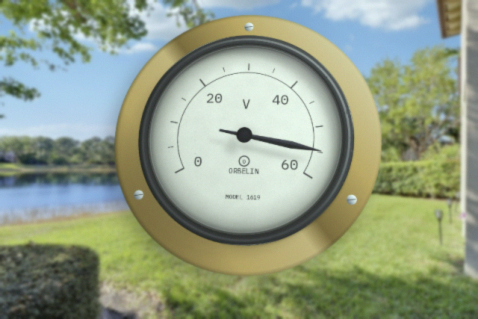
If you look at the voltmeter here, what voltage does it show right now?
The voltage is 55 V
